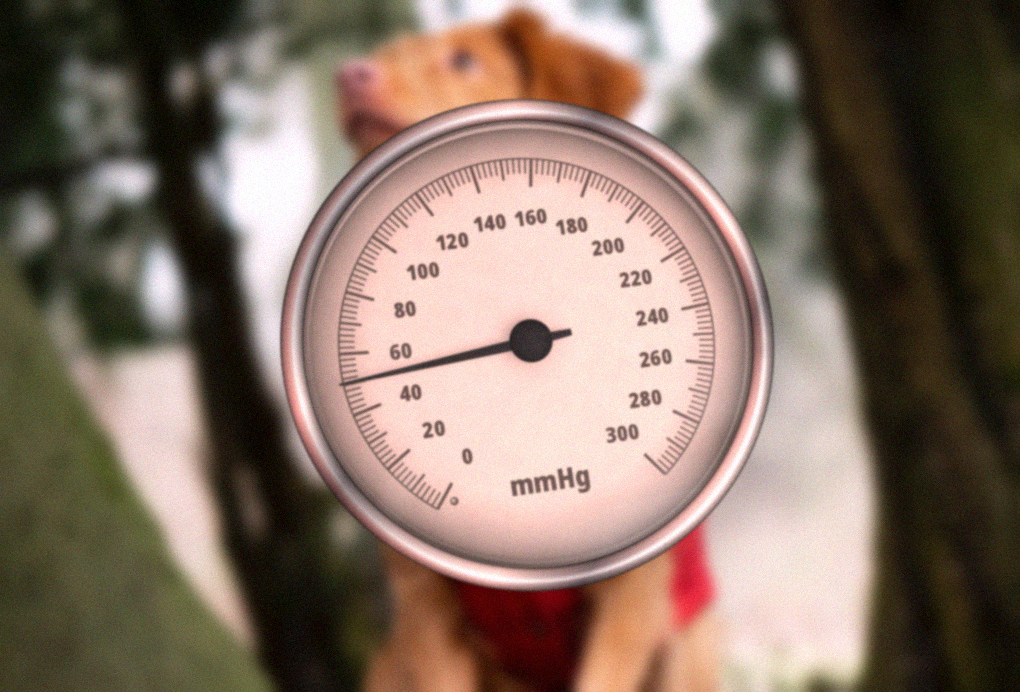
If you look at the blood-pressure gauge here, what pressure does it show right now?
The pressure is 50 mmHg
